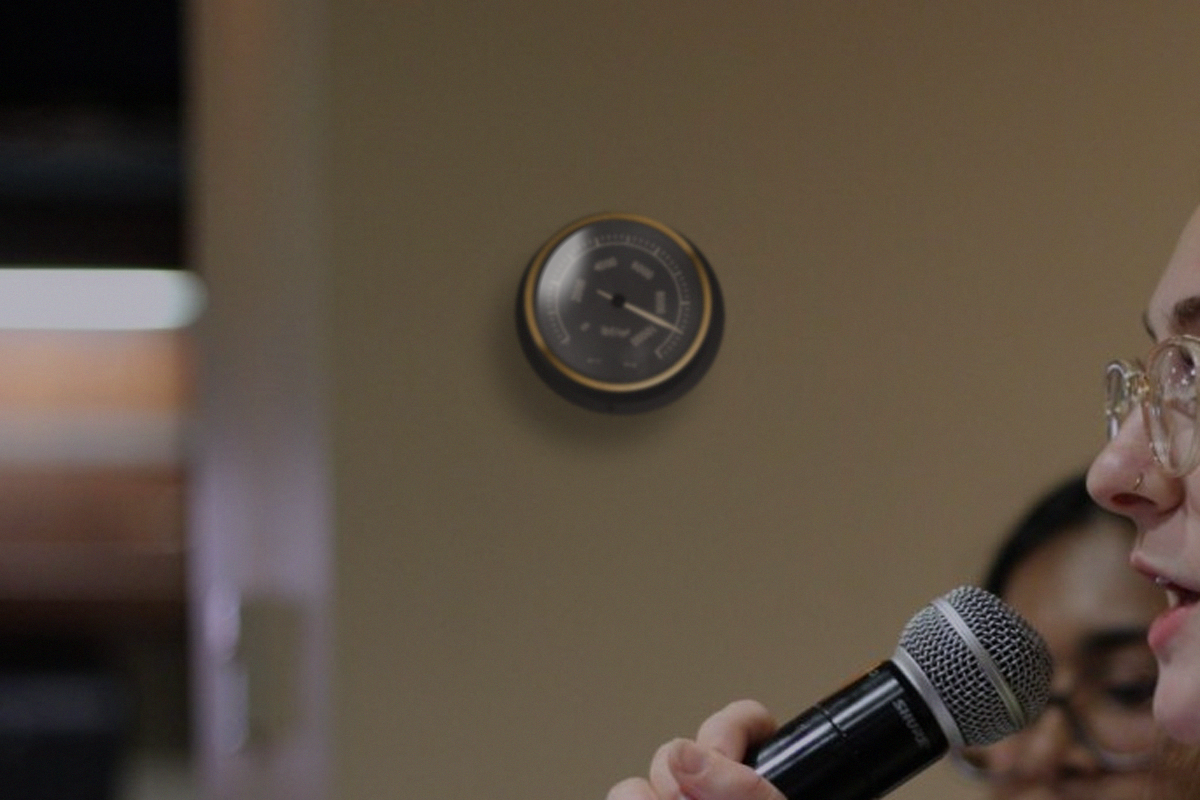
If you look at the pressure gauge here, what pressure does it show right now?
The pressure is 9000 psi
